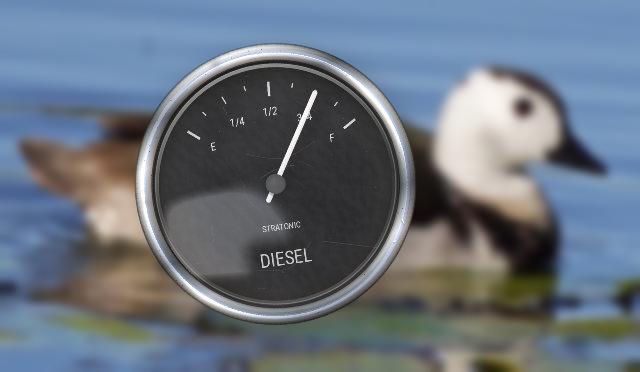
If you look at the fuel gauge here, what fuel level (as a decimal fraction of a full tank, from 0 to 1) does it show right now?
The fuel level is 0.75
